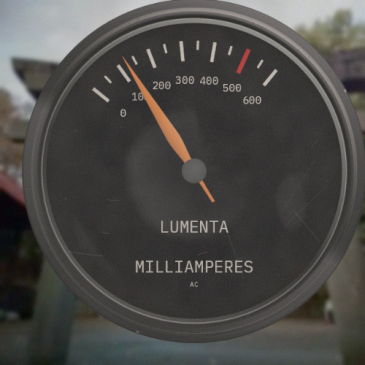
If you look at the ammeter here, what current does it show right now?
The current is 125 mA
